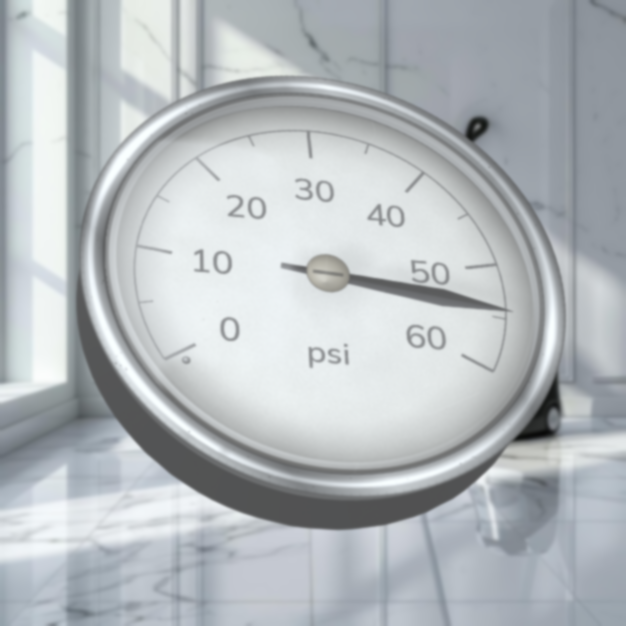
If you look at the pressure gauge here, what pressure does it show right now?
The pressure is 55 psi
